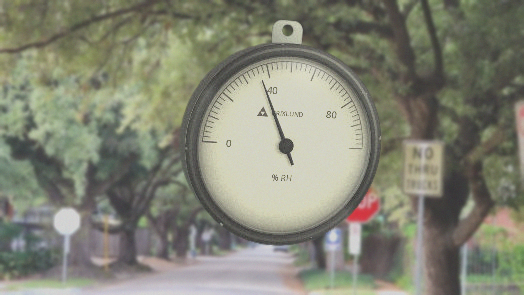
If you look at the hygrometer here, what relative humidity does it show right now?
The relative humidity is 36 %
